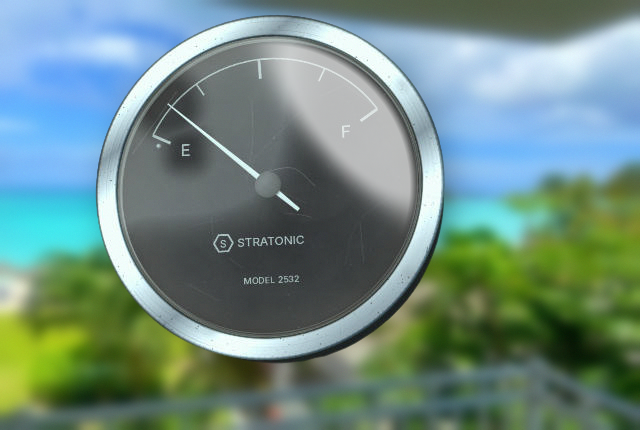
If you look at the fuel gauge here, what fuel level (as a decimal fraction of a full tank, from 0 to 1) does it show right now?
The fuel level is 0.125
